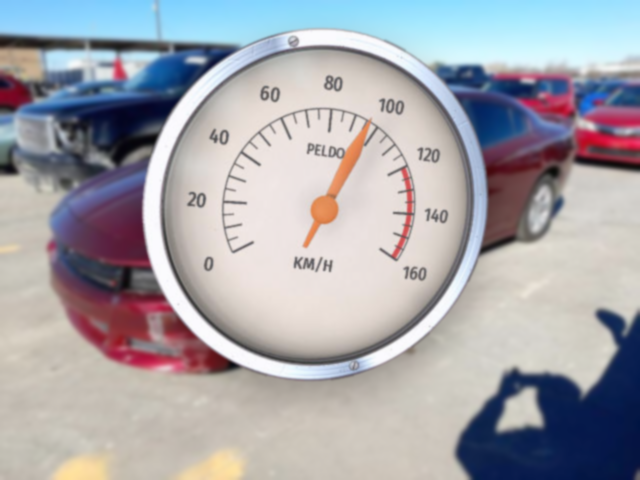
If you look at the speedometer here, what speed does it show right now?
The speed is 95 km/h
